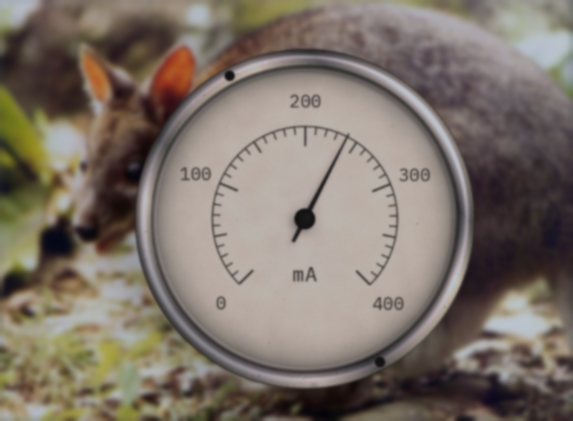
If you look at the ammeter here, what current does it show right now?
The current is 240 mA
